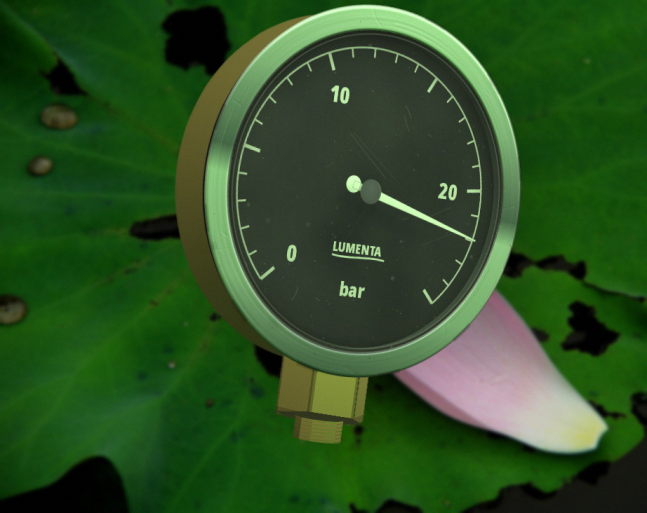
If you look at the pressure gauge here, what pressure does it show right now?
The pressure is 22 bar
